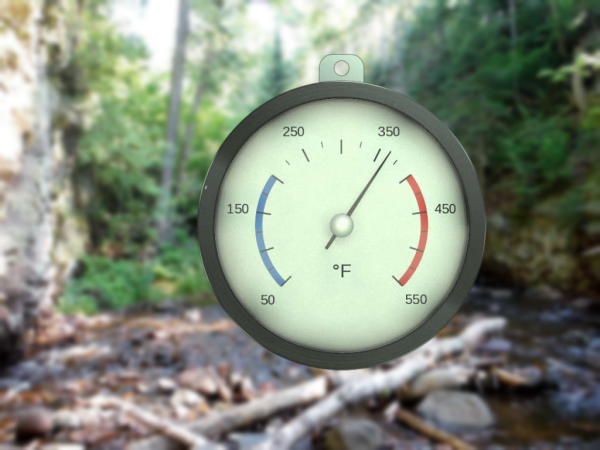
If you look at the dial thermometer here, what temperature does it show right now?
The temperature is 362.5 °F
